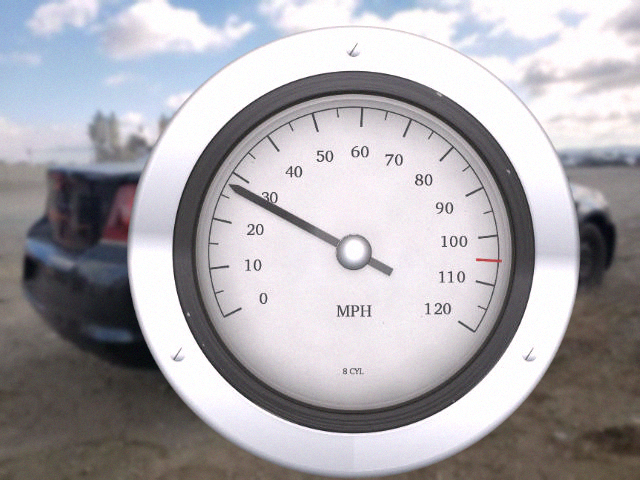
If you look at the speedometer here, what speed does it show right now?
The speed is 27.5 mph
